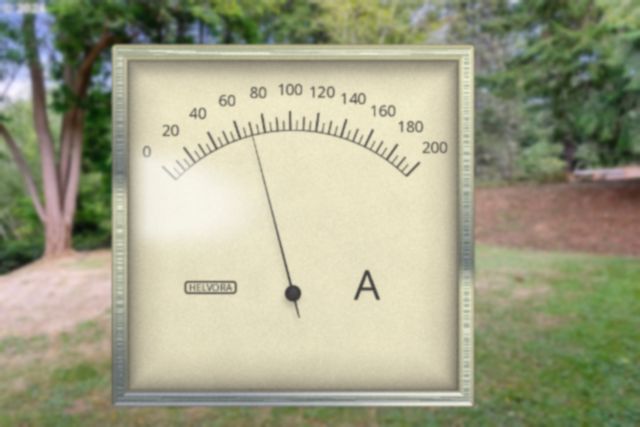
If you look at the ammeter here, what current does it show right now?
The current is 70 A
